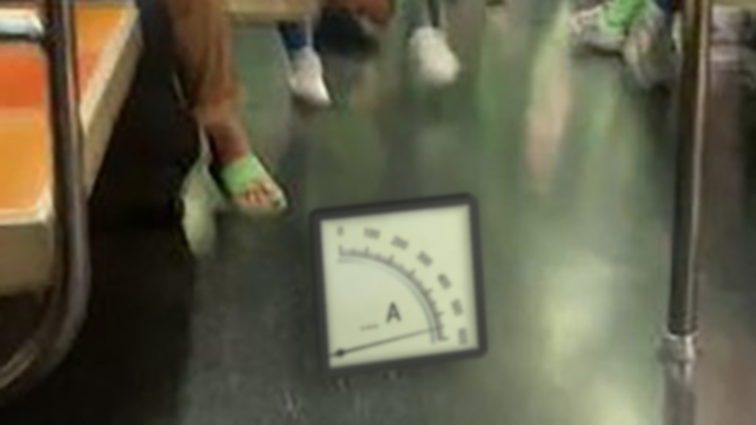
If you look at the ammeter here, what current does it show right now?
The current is 550 A
